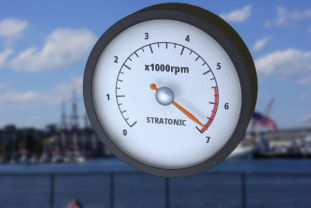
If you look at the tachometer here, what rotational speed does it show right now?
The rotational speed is 6750 rpm
